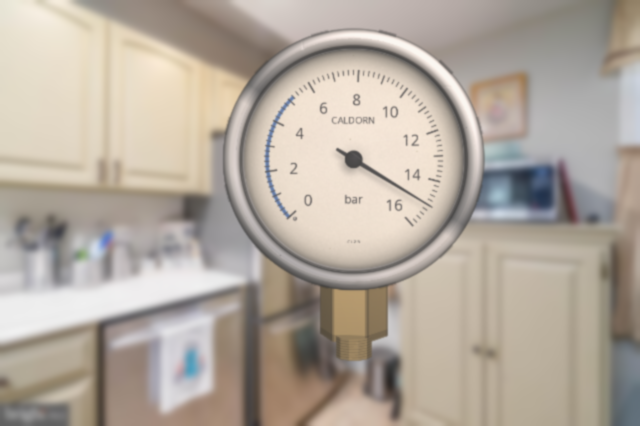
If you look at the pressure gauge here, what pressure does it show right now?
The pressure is 15 bar
